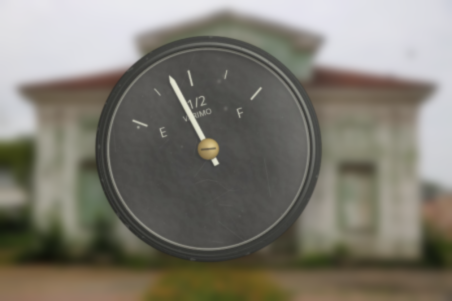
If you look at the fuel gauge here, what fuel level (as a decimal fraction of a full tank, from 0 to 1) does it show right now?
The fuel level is 0.375
